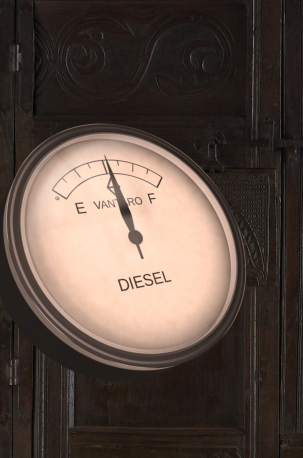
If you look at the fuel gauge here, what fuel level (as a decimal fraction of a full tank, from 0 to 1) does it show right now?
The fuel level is 0.5
